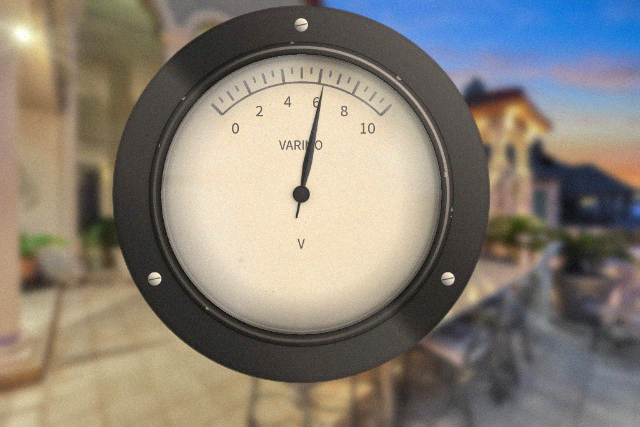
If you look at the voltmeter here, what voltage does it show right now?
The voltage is 6.25 V
